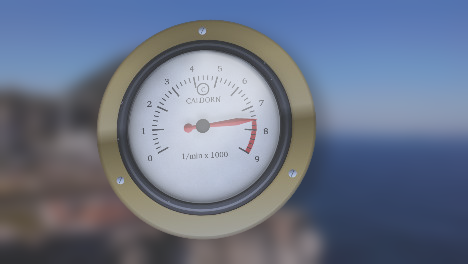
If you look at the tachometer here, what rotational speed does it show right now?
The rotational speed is 7600 rpm
